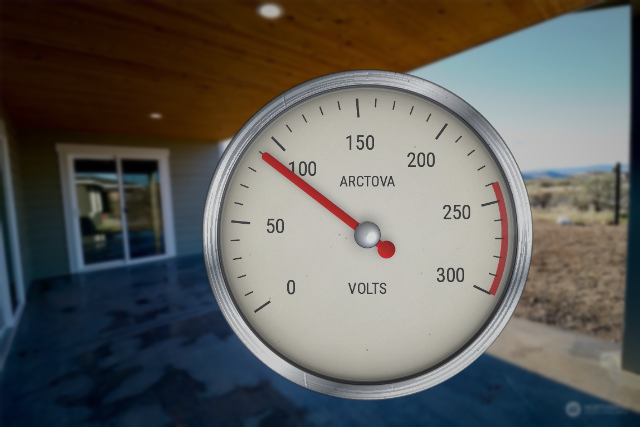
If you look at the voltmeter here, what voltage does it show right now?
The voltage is 90 V
